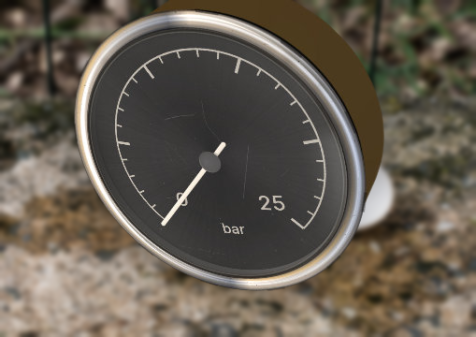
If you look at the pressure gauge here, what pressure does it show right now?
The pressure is 0 bar
